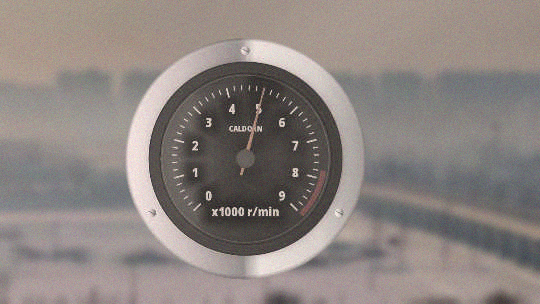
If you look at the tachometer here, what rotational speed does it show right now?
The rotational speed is 5000 rpm
